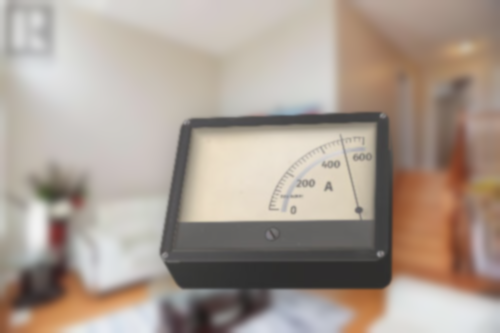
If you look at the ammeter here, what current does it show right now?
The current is 500 A
